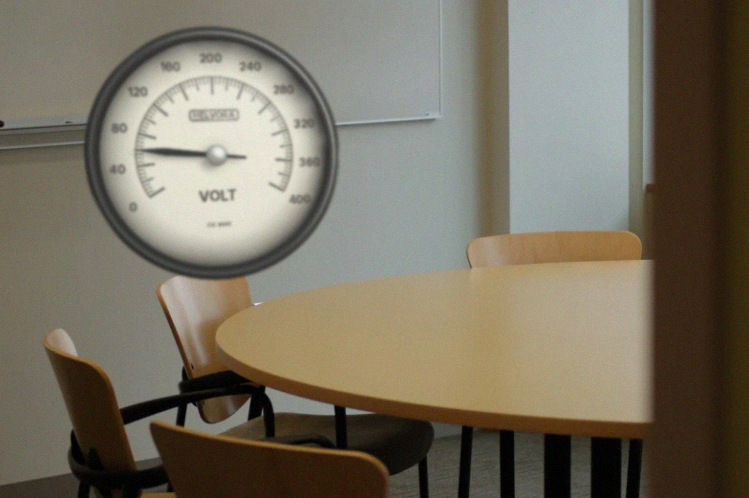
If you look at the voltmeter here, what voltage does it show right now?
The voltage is 60 V
